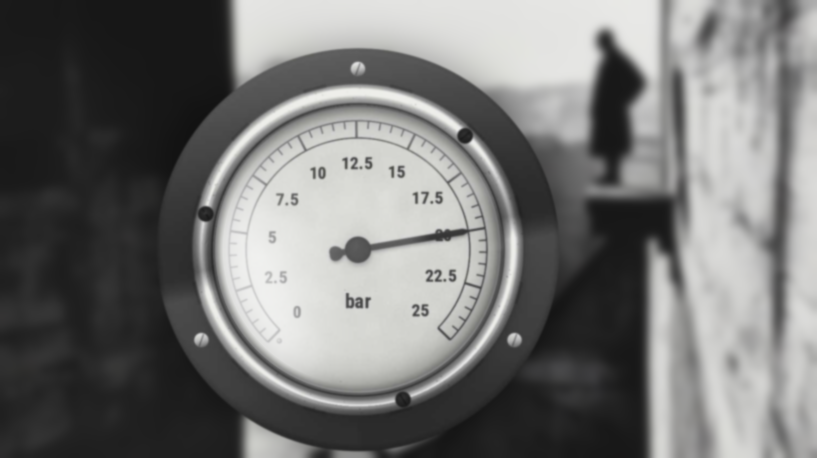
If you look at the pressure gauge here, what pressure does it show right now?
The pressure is 20 bar
